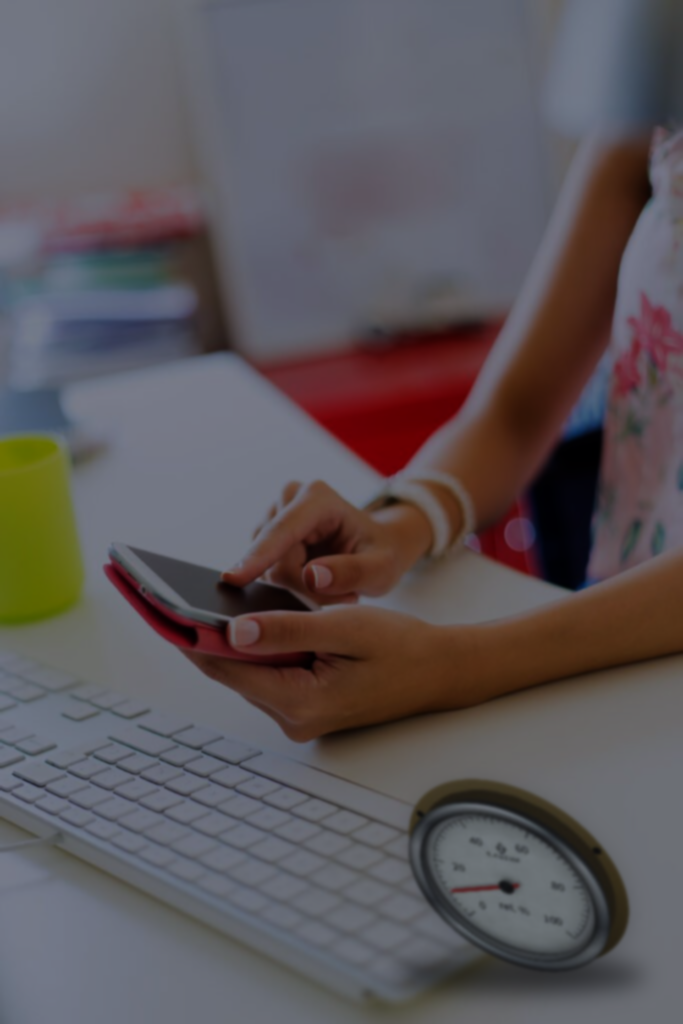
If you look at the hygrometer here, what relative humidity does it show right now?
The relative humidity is 10 %
